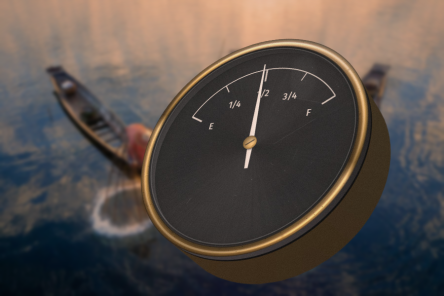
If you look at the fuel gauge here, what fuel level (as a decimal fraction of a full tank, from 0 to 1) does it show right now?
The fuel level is 0.5
